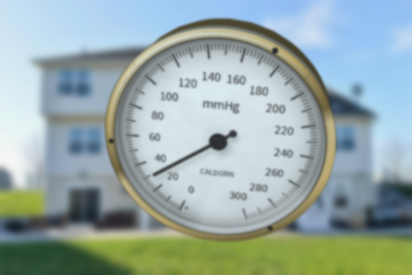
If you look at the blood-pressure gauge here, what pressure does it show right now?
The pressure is 30 mmHg
